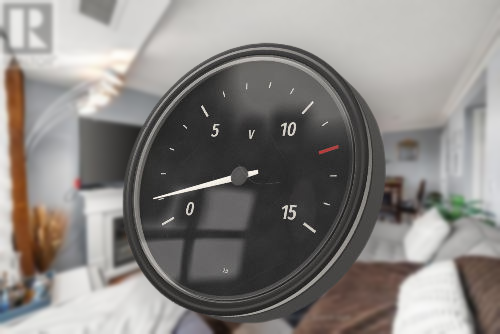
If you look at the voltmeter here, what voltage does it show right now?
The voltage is 1 V
